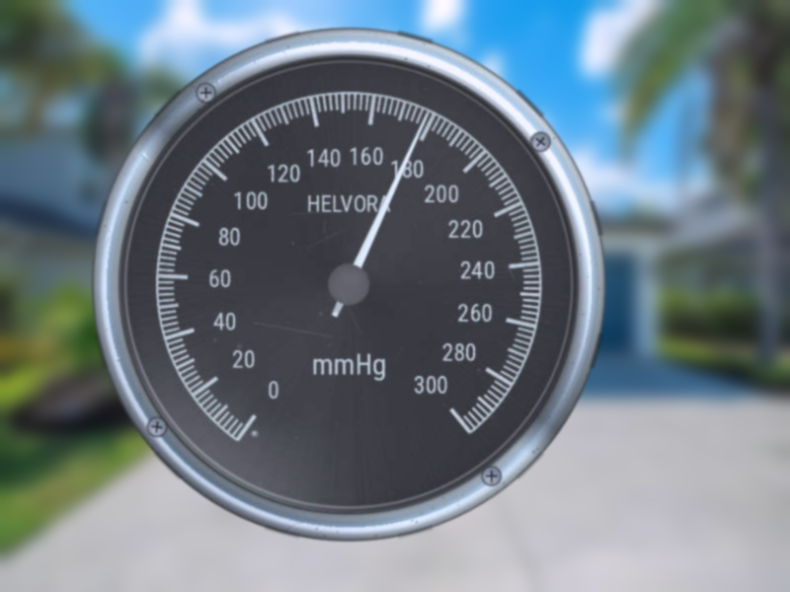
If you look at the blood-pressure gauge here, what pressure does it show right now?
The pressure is 178 mmHg
